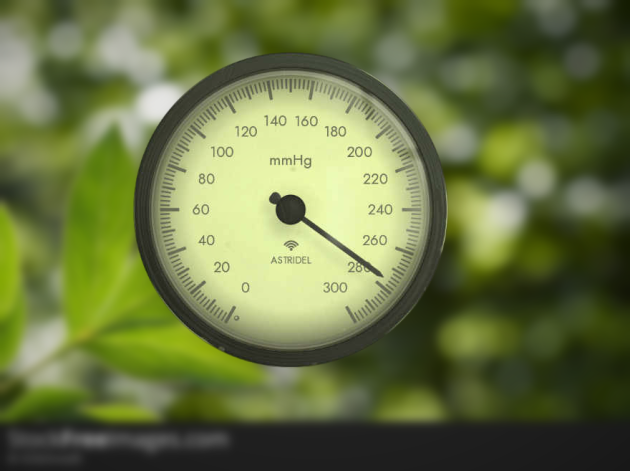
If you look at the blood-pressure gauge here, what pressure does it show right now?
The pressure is 276 mmHg
